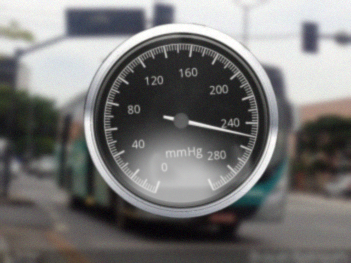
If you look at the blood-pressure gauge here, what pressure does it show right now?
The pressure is 250 mmHg
